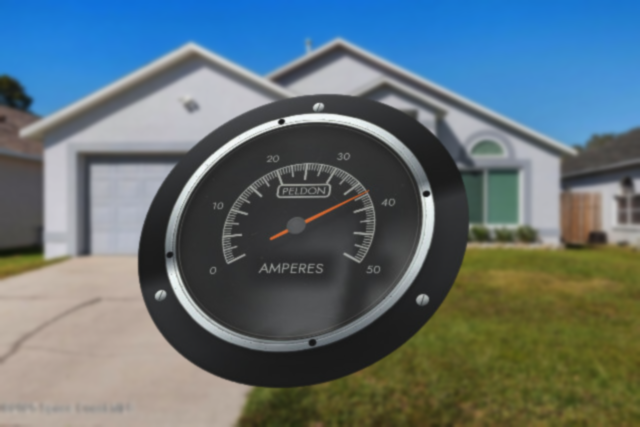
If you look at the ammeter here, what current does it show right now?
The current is 37.5 A
